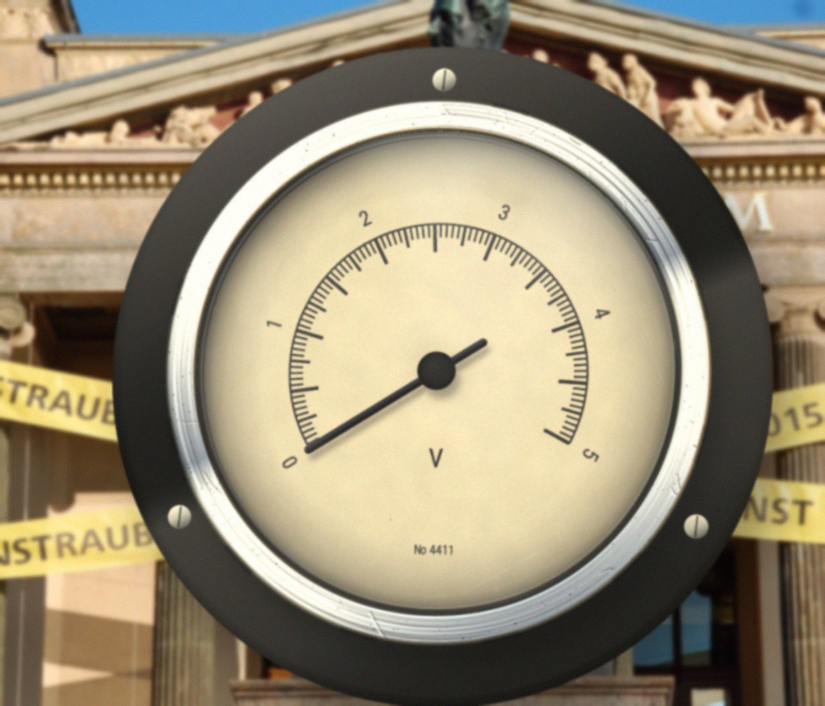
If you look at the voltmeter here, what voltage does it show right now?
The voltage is 0 V
